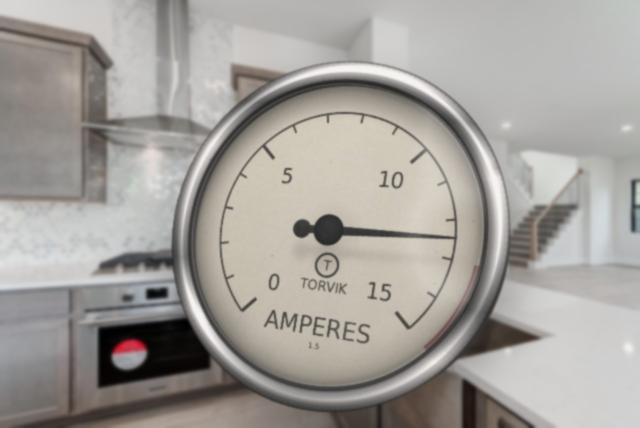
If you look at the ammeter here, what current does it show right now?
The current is 12.5 A
